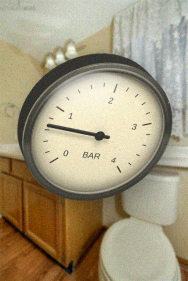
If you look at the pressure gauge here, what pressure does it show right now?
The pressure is 0.7 bar
